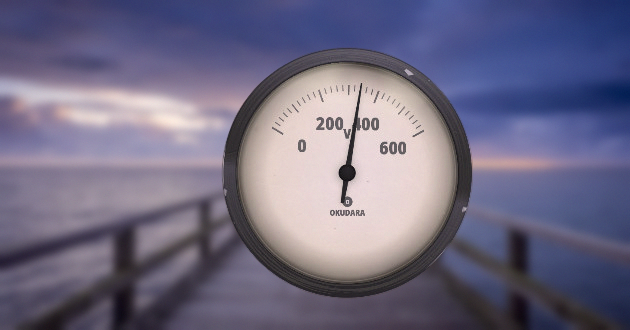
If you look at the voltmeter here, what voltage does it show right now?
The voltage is 340 V
